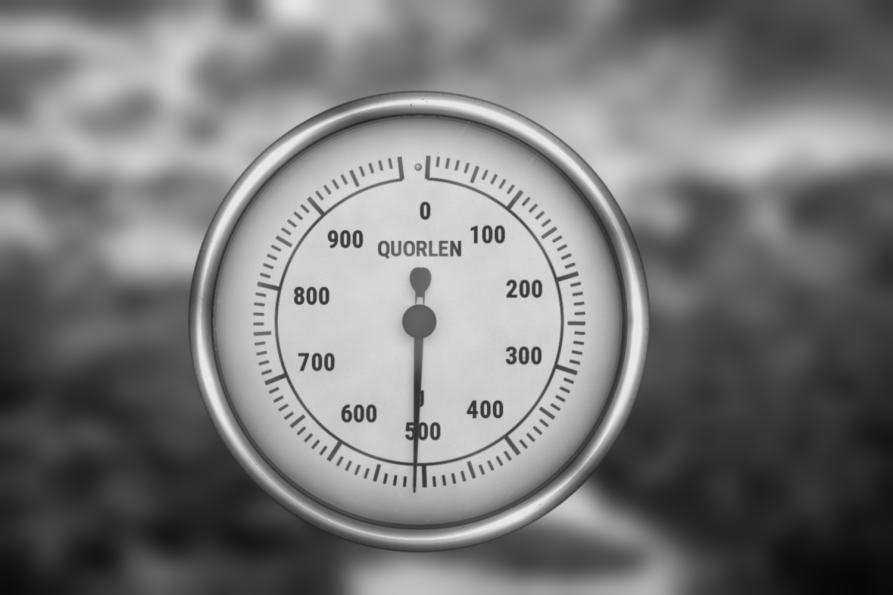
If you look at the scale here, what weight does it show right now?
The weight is 510 g
